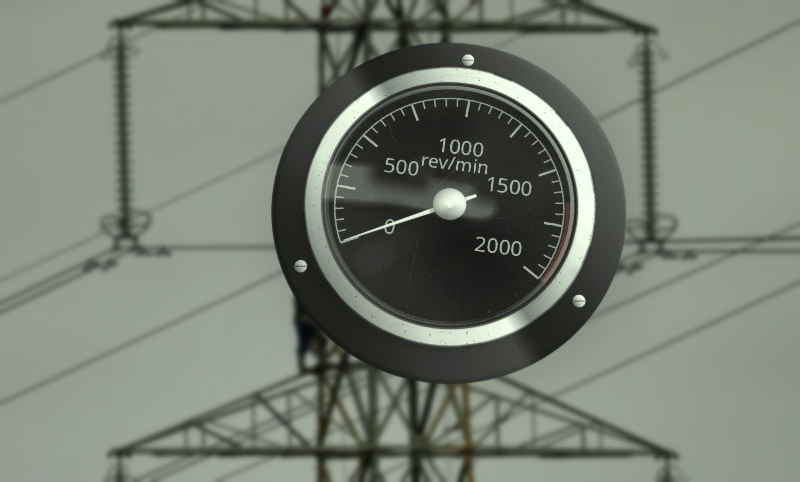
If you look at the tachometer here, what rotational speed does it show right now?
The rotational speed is 0 rpm
